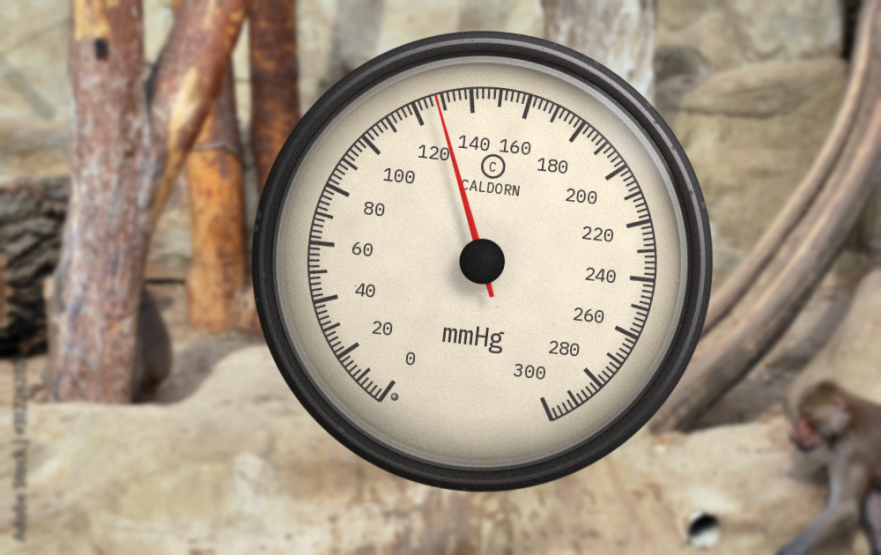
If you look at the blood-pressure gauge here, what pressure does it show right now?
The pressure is 128 mmHg
